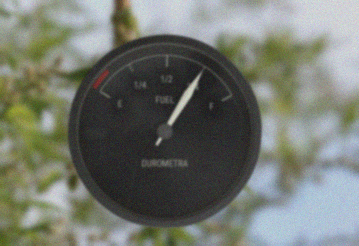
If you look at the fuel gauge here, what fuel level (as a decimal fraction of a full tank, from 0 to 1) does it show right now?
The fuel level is 0.75
